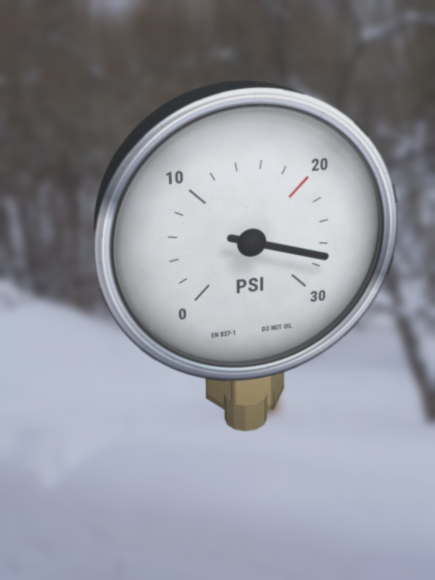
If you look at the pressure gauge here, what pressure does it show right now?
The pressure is 27 psi
